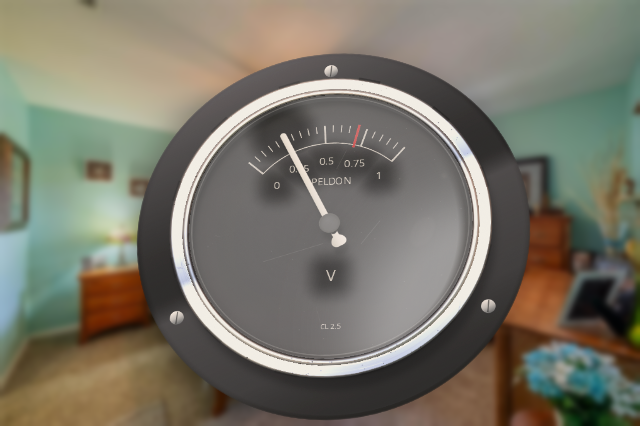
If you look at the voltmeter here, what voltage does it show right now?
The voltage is 0.25 V
